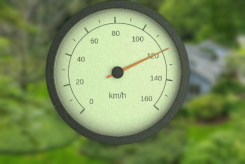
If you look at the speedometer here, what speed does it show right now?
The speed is 120 km/h
